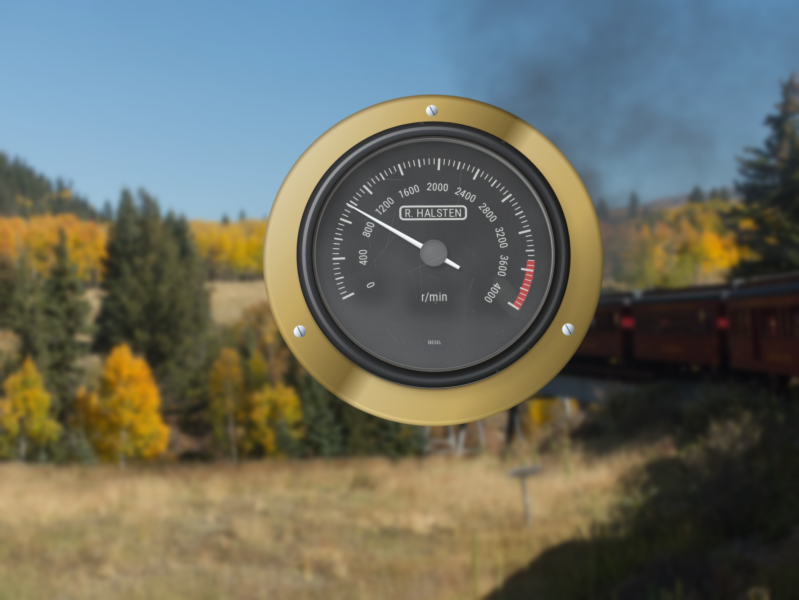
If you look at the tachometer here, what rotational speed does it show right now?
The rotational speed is 950 rpm
